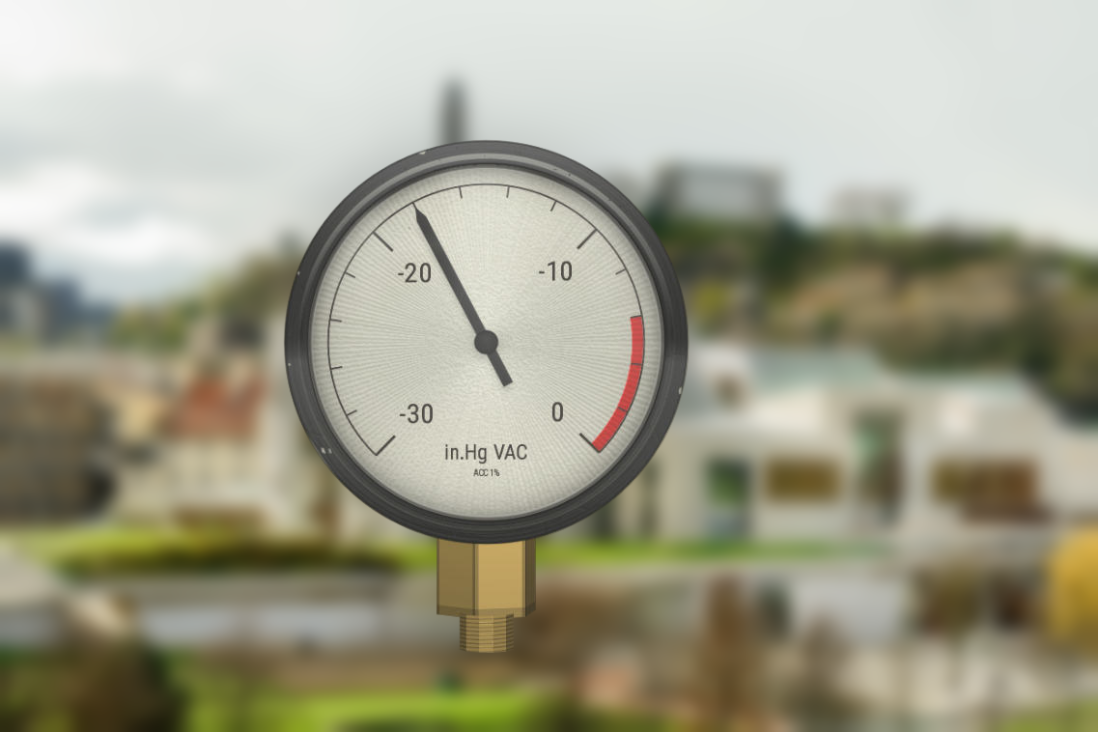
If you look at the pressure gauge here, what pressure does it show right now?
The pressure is -18 inHg
